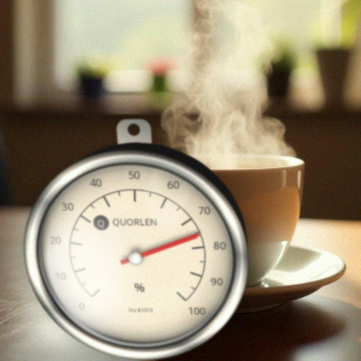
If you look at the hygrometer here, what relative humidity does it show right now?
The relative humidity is 75 %
